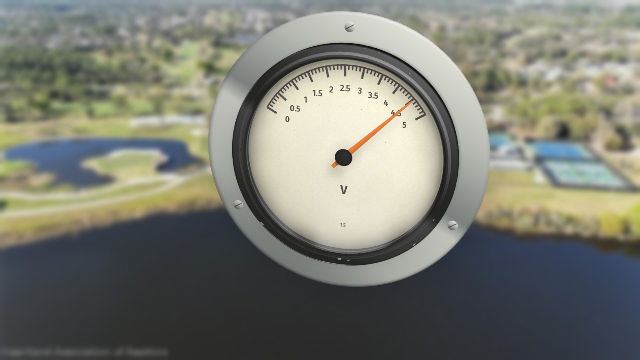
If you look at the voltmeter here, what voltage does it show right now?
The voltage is 4.5 V
